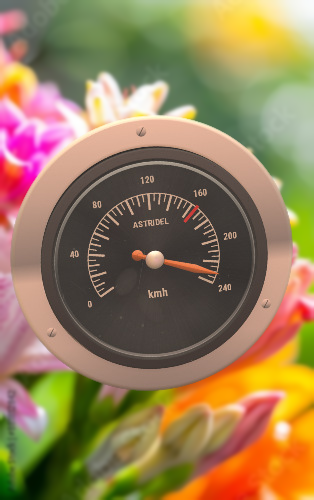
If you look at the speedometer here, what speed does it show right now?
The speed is 230 km/h
